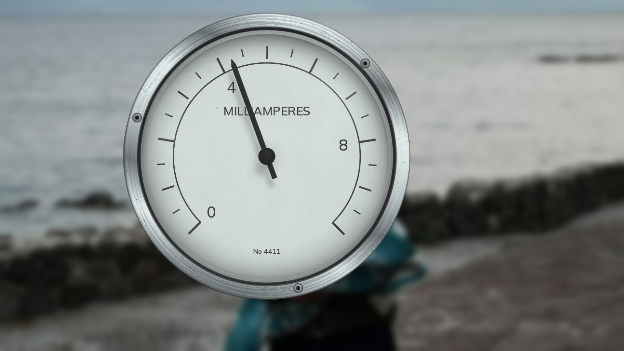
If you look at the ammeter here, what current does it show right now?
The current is 4.25 mA
